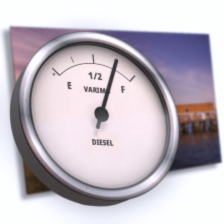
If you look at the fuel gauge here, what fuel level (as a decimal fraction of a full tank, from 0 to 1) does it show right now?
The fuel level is 0.75
